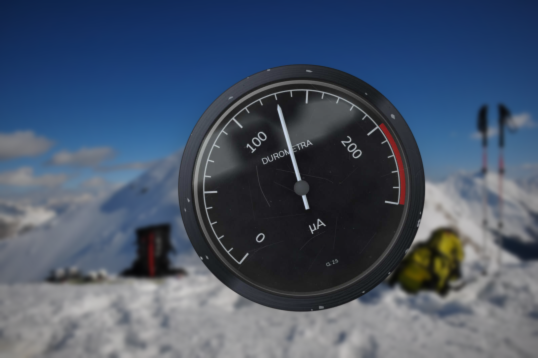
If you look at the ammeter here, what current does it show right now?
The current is 130 µA
